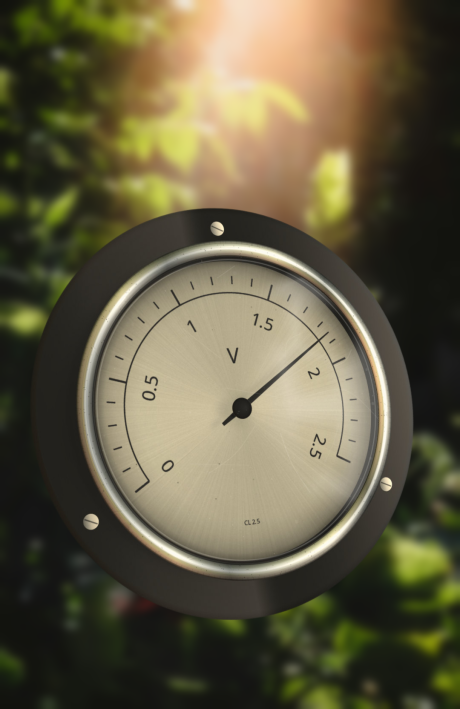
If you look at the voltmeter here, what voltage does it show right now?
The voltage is 1.85 V
